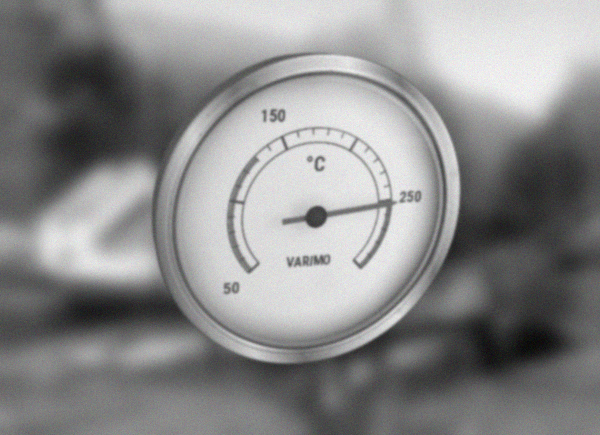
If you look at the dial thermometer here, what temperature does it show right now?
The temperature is 250 °C
